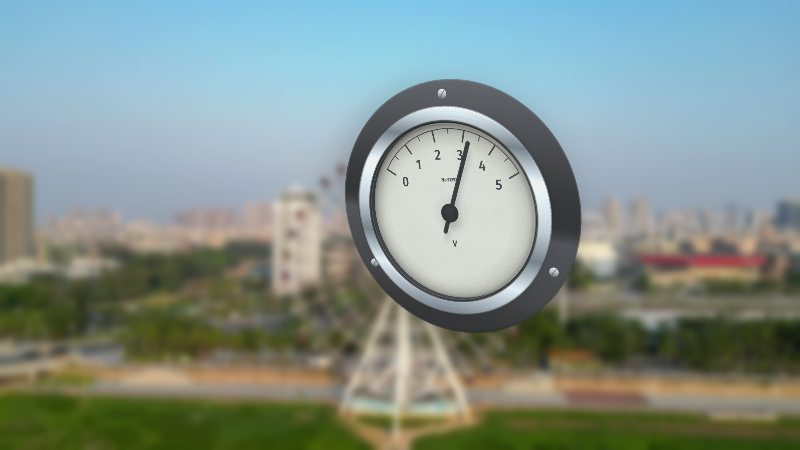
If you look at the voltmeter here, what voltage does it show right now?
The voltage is 3.25 V
